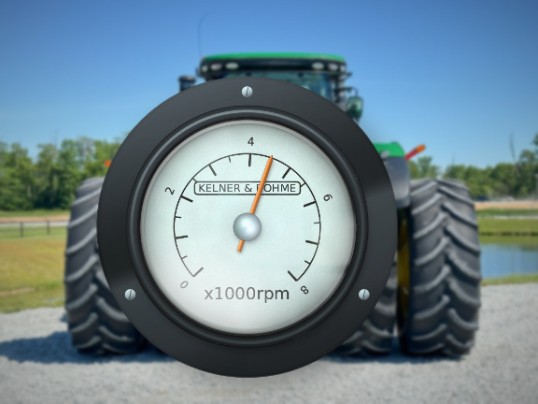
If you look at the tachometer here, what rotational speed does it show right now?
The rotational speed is 4500 rpm
